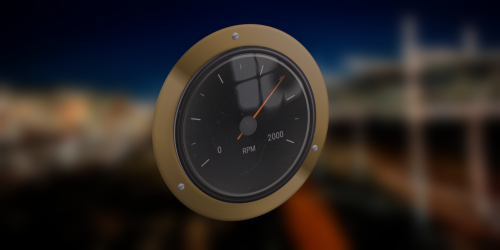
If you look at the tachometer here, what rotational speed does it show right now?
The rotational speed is 1400 rpm
